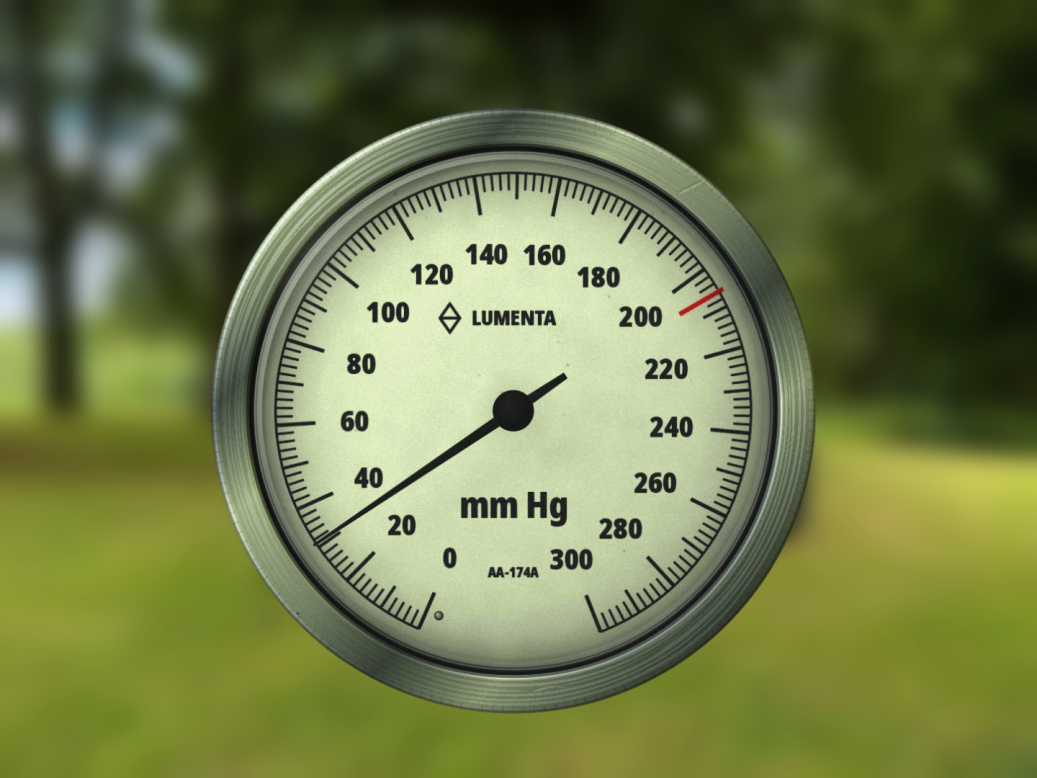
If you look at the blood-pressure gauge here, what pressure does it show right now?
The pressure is 31 mmHg
